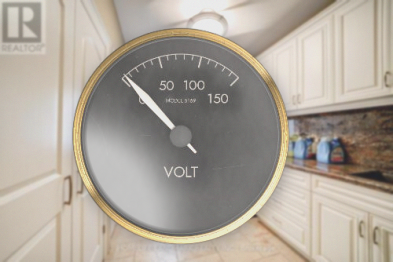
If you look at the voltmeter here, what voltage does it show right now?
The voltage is 5 V
